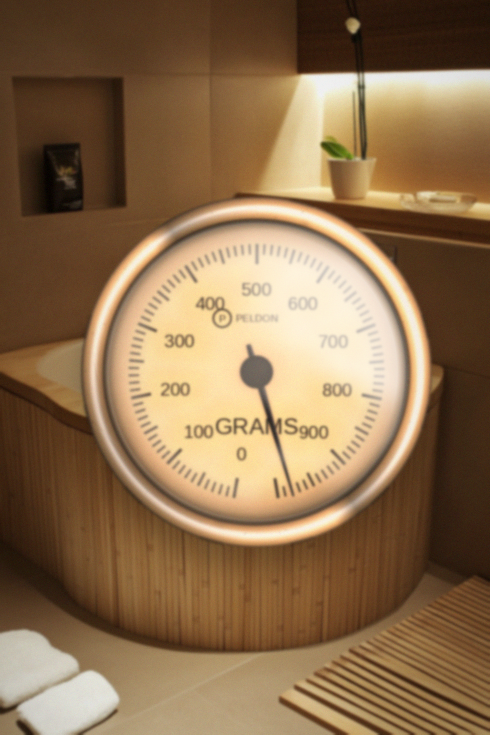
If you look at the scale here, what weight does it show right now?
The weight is 980 g
